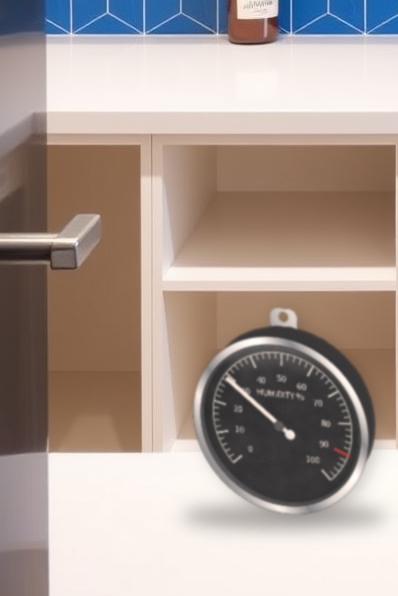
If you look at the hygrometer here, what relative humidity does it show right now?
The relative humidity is 30 %
